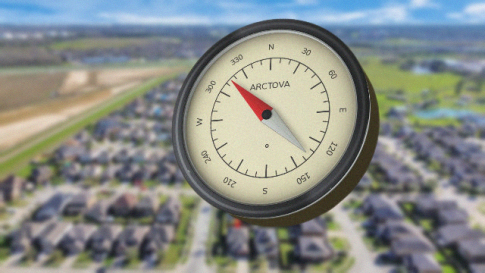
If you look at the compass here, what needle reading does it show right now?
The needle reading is 315 °
